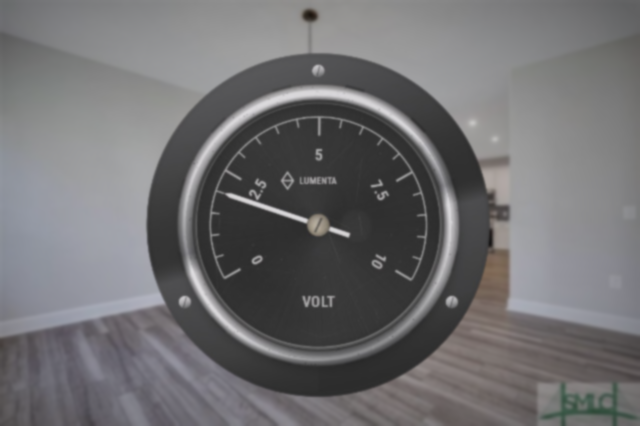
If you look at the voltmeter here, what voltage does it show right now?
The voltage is 2 V
